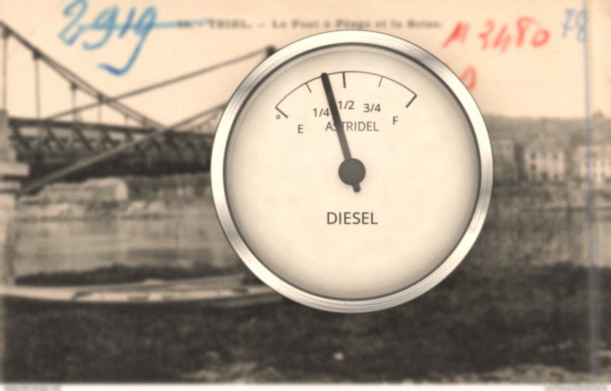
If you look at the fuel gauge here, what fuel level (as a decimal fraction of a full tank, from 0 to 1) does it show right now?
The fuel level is 0.375
